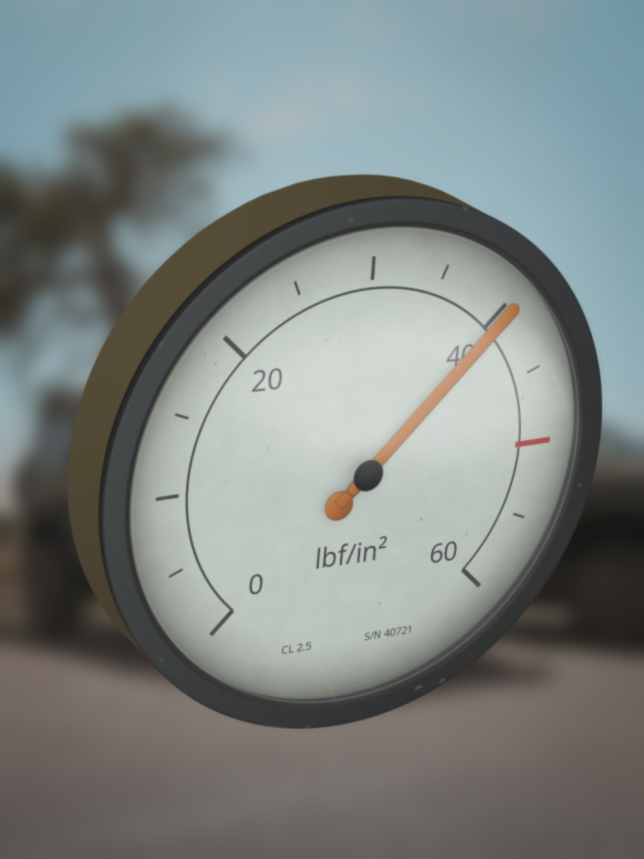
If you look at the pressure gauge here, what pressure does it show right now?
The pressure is 40 psi
